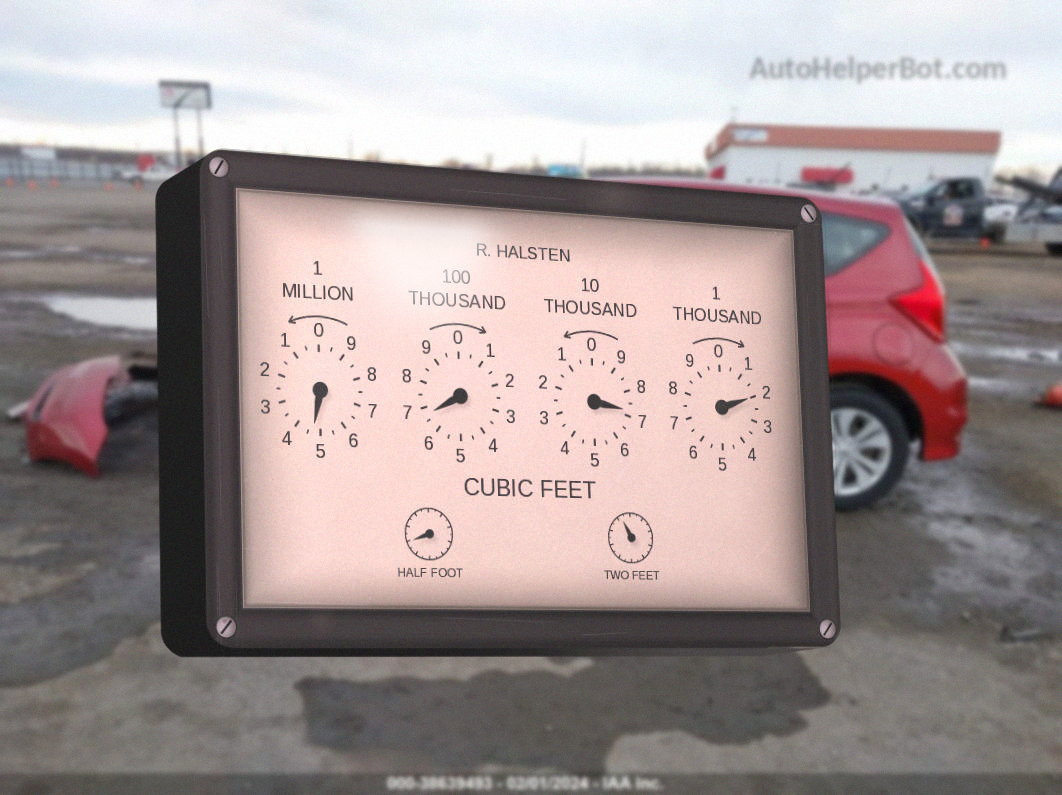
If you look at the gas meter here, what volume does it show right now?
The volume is 467200 ft³
